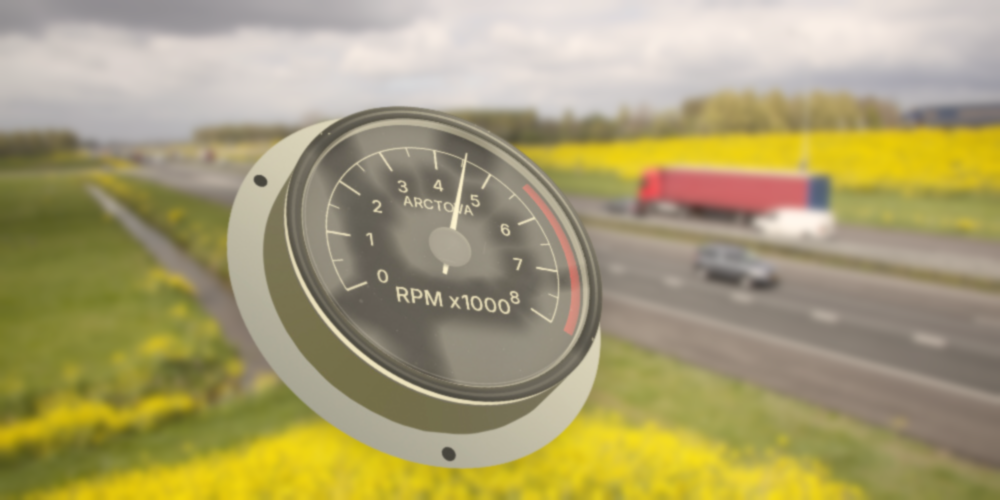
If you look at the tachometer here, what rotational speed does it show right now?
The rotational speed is 4500 rpm
